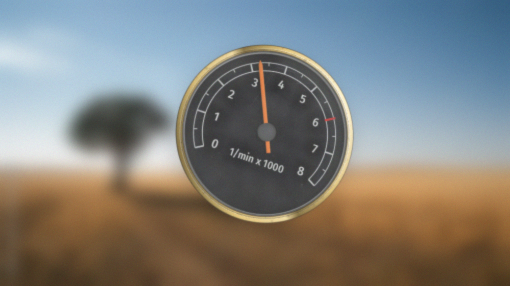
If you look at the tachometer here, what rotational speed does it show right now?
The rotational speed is 3250 rpm
